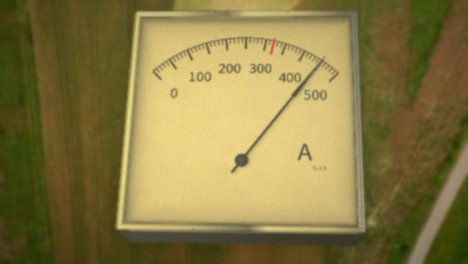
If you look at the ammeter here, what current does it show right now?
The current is 450 A
